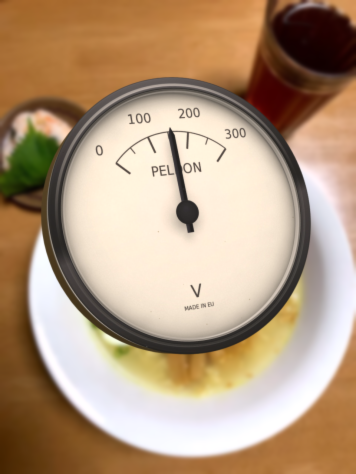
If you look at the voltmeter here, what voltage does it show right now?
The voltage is 150 V
